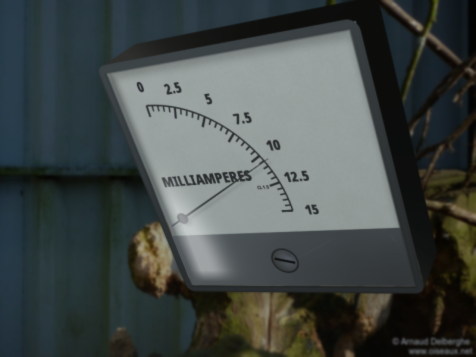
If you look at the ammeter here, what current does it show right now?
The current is 10.5 mA
